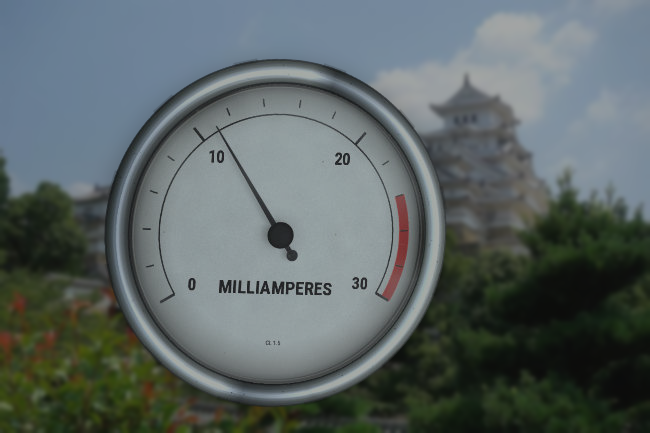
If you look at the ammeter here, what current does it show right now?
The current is 11 mA
